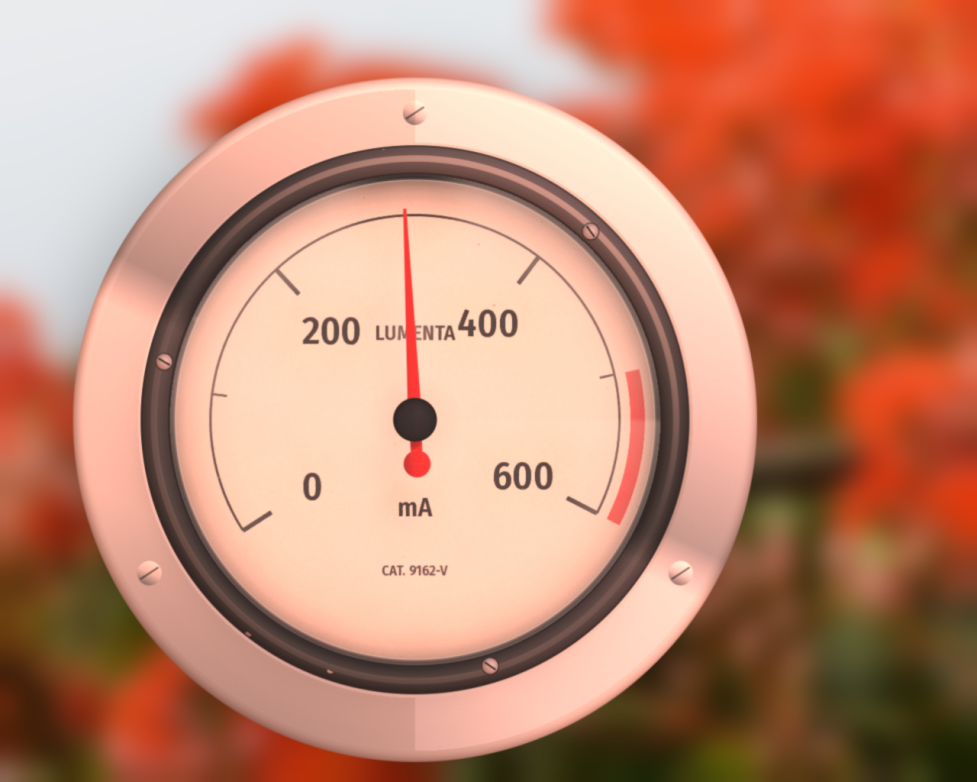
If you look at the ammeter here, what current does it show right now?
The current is 300 mA
